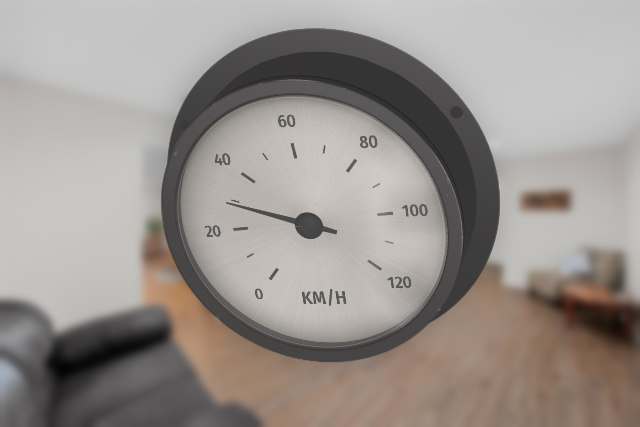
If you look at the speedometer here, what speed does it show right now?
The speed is 30 km/h
